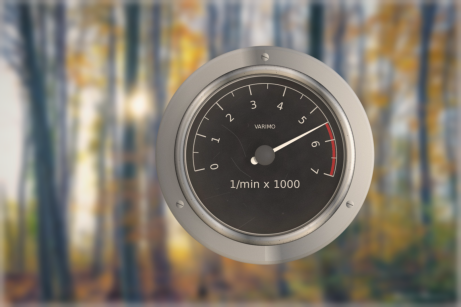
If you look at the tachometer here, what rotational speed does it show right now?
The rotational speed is 5500 rpm
